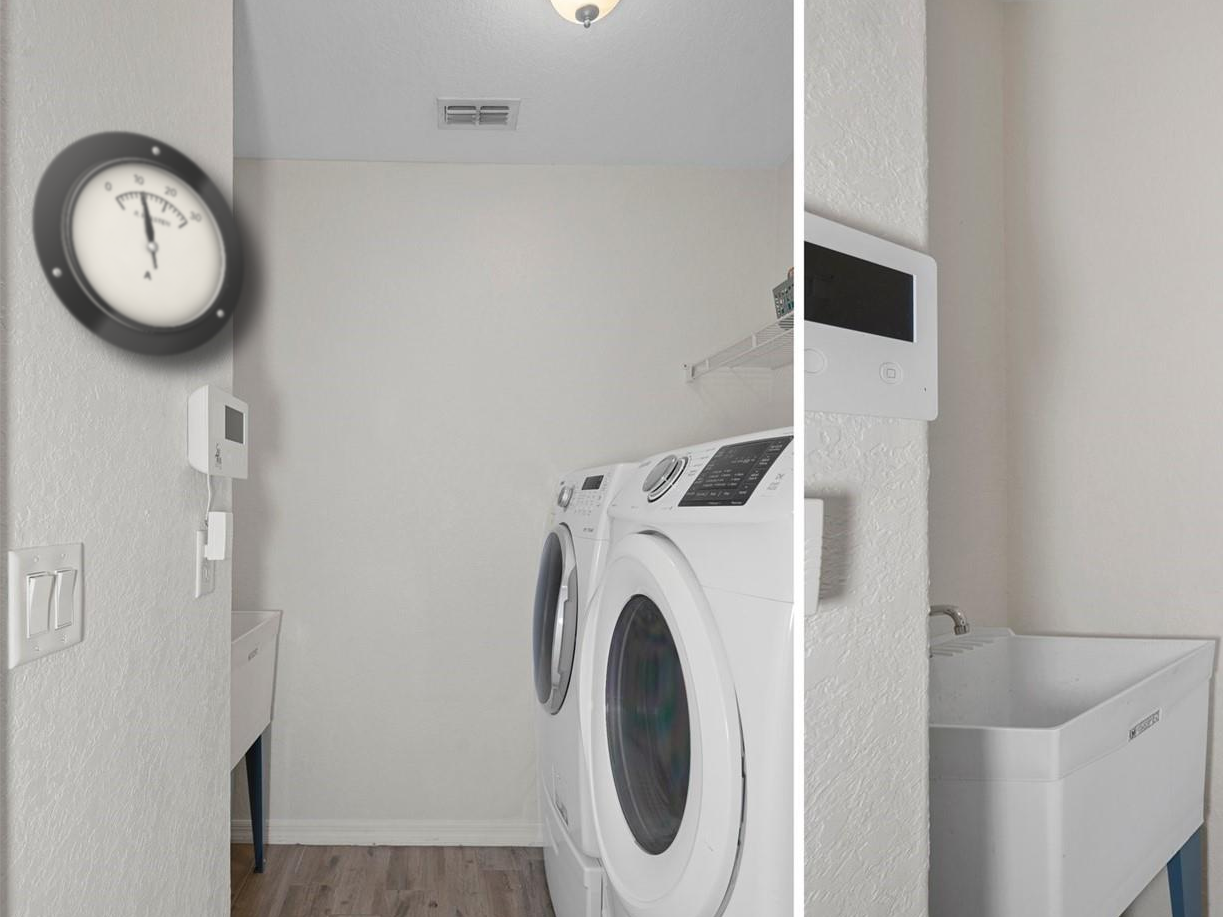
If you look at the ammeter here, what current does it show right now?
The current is 10 A
